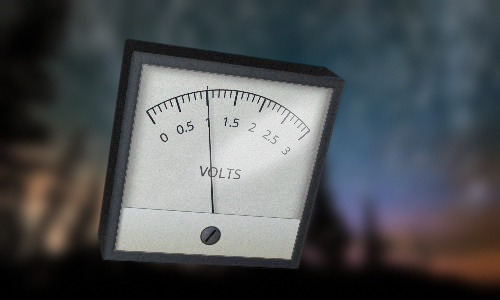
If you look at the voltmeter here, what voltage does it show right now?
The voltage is 1 V
